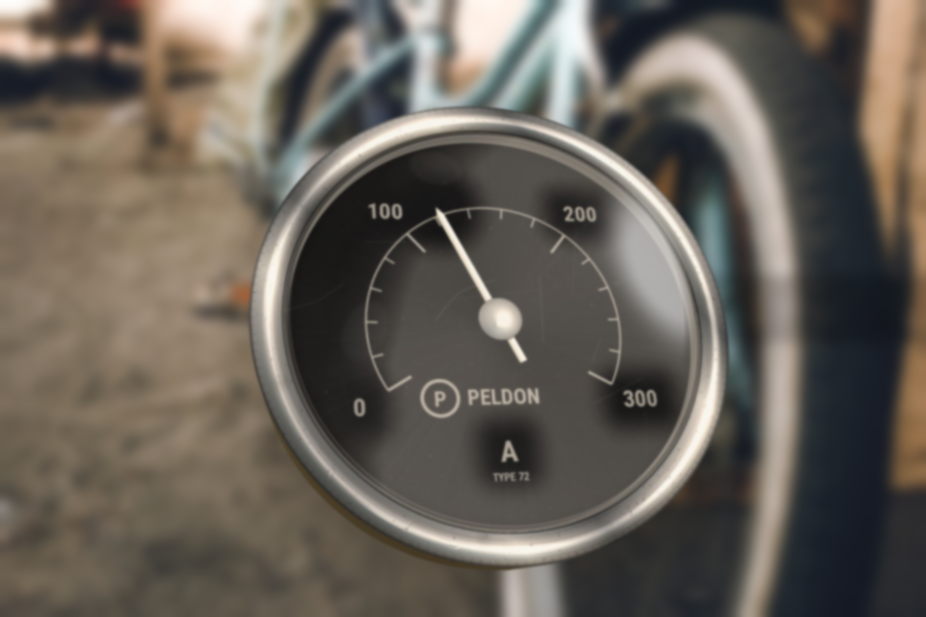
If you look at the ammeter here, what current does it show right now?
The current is 120 A
